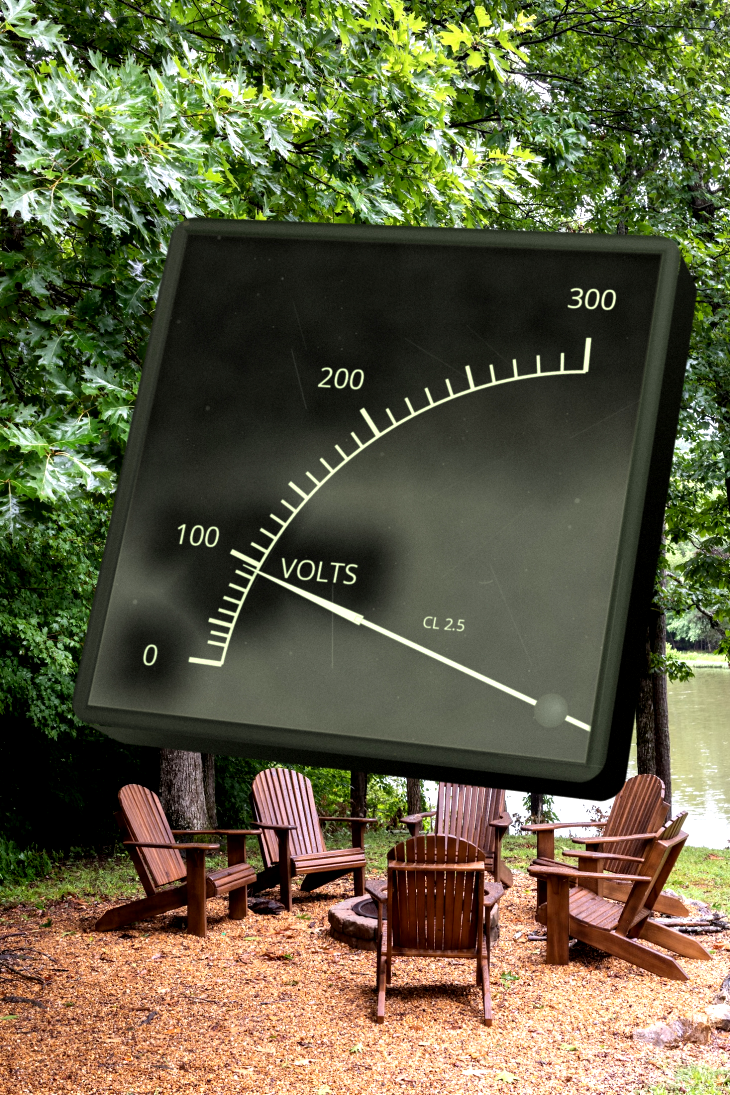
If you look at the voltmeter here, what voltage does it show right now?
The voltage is 95 V
